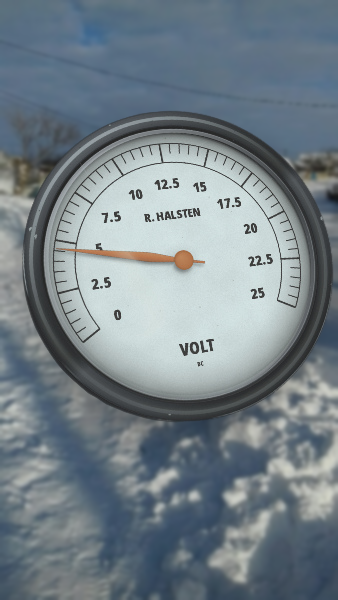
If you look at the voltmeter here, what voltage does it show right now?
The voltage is 4.5 V
